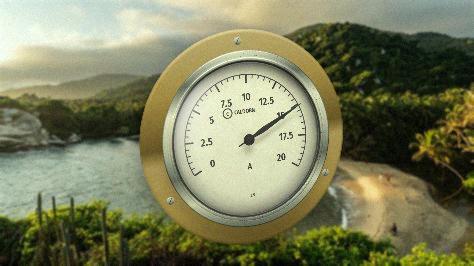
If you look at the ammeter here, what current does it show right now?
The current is 15 A
